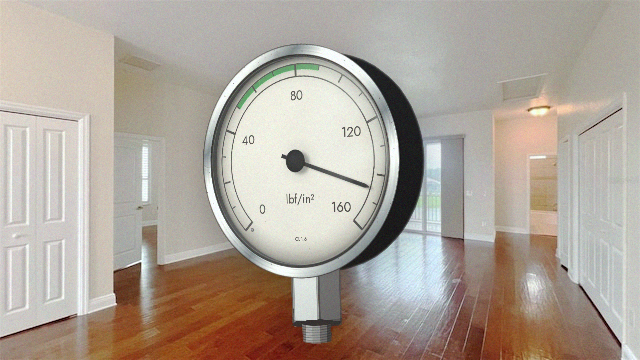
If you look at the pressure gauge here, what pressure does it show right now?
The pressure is 145 psi
